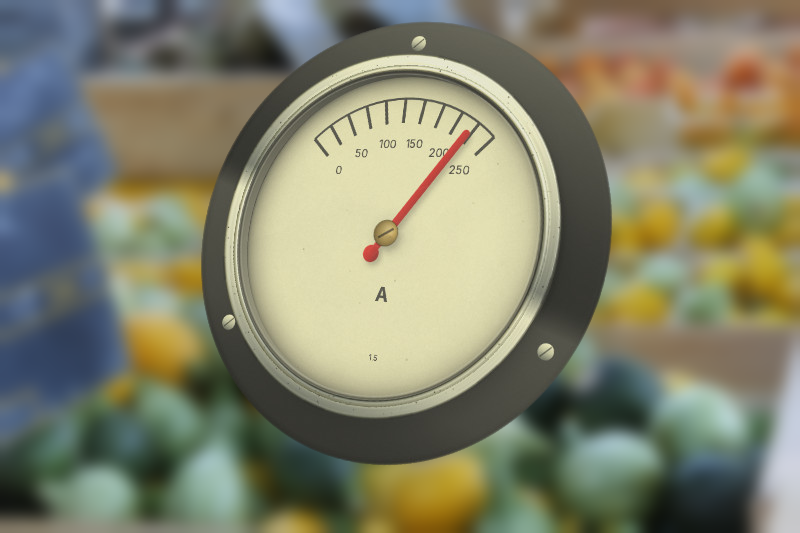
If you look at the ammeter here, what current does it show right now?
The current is 225 A
